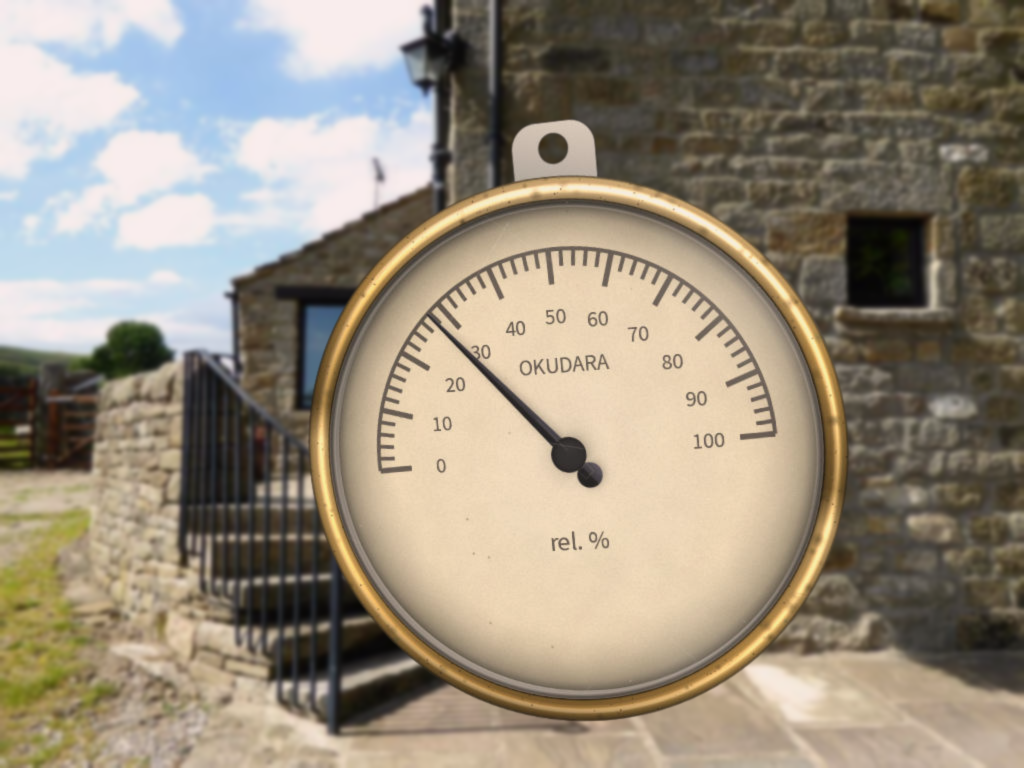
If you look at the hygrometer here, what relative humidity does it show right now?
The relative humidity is 28 %
